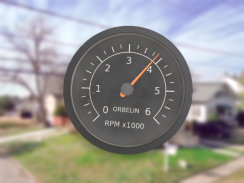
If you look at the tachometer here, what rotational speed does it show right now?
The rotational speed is 3875 rpm
